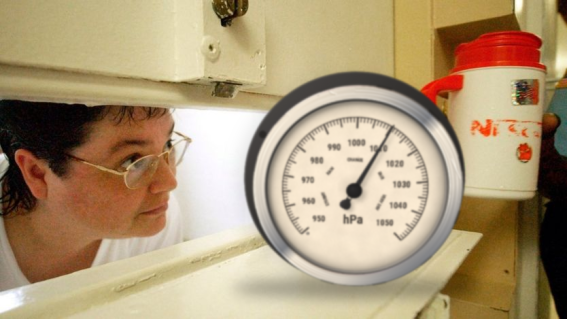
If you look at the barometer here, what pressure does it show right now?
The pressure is 1010 hPa
